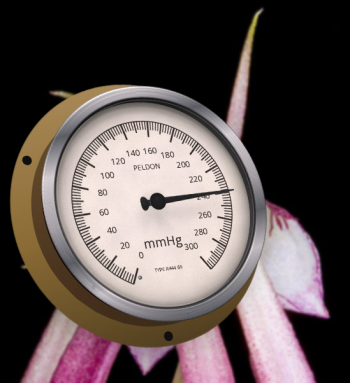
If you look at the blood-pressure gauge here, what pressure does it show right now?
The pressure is 240 mmHg
